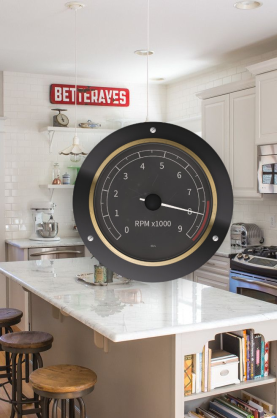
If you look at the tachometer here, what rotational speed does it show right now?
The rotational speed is 8000 rpm
